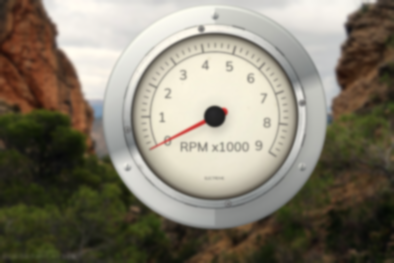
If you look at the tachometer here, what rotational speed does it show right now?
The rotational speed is 0 rpm
